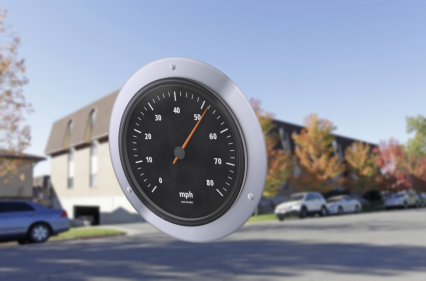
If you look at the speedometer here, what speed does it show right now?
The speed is 52 mph
